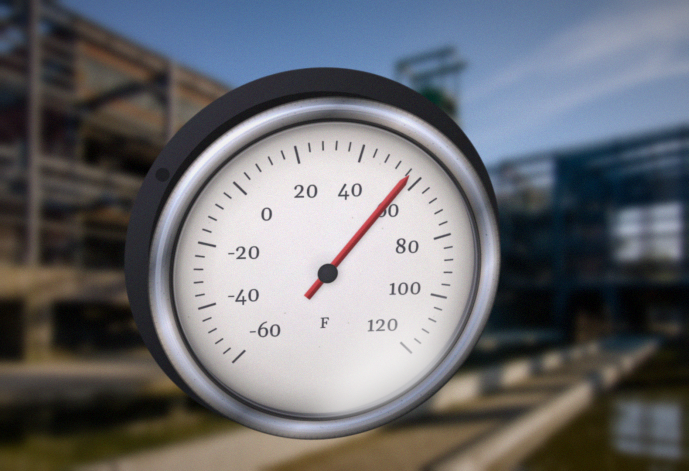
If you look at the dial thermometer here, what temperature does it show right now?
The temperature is 56 °F
